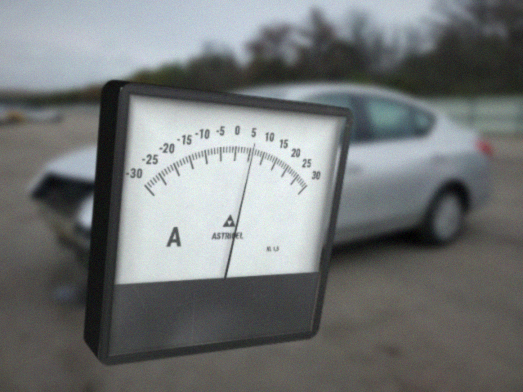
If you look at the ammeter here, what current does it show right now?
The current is 5 A
